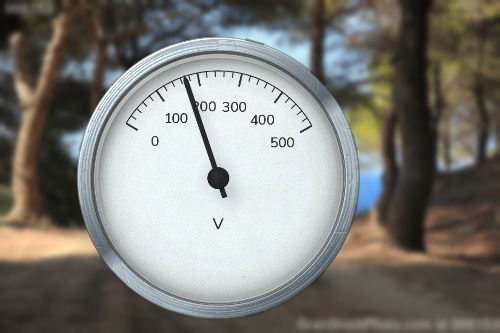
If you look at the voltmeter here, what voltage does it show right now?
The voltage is 170 V
